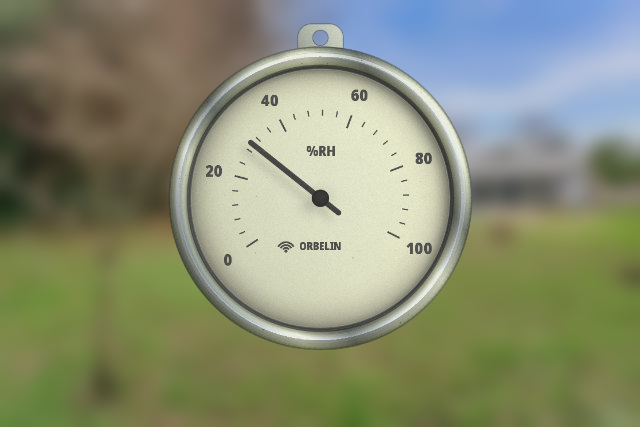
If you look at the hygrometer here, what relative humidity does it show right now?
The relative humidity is 30 %
